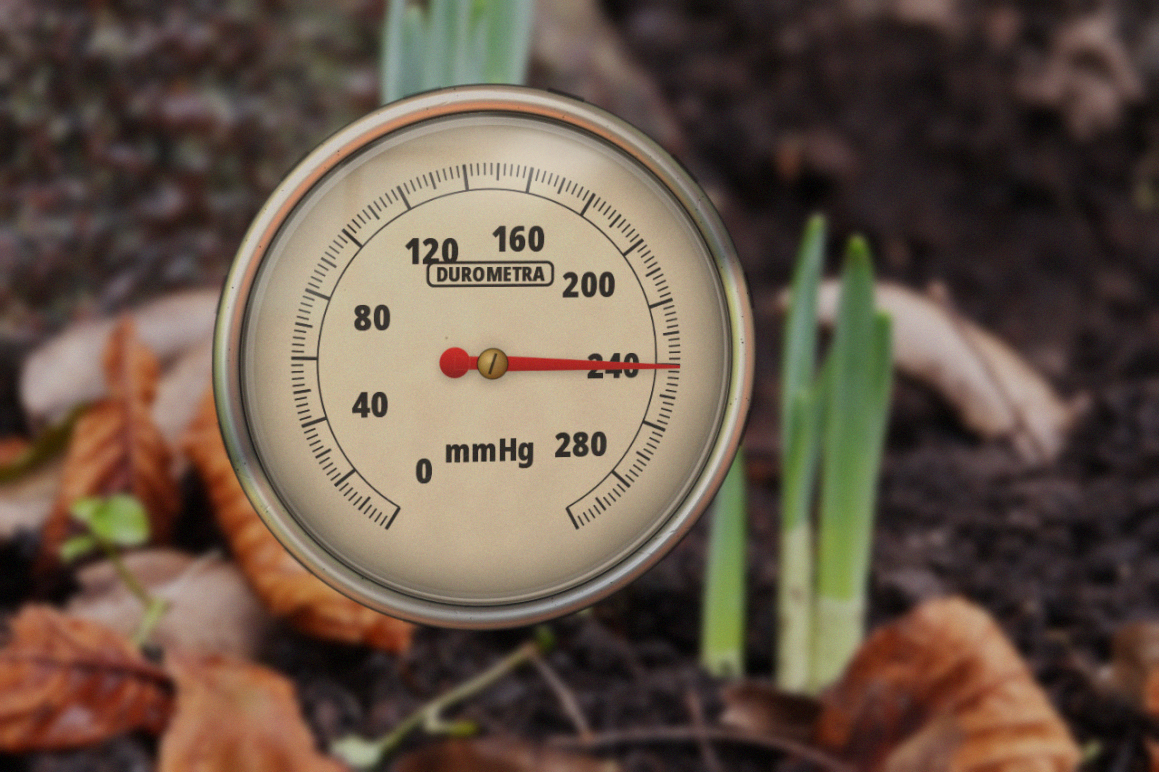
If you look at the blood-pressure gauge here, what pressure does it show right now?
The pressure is 240 mmHg
